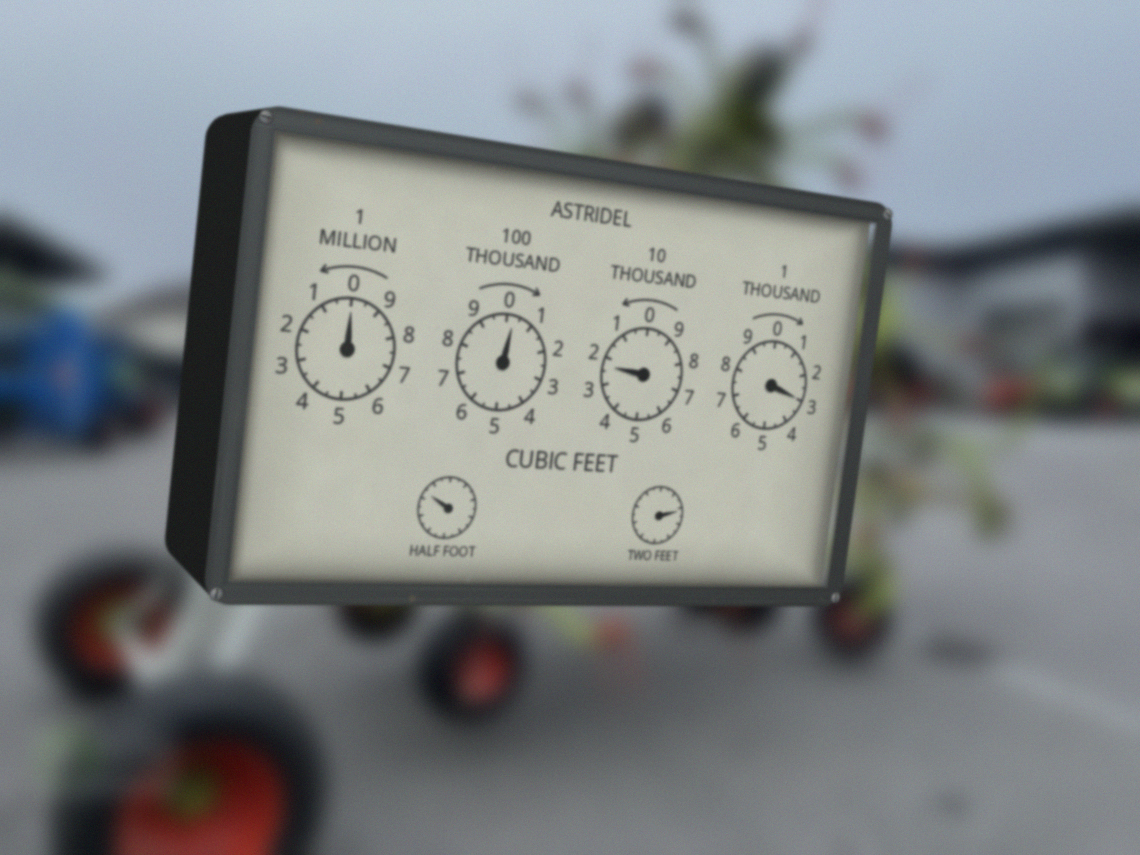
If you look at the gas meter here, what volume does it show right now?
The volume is 2300 ft³
